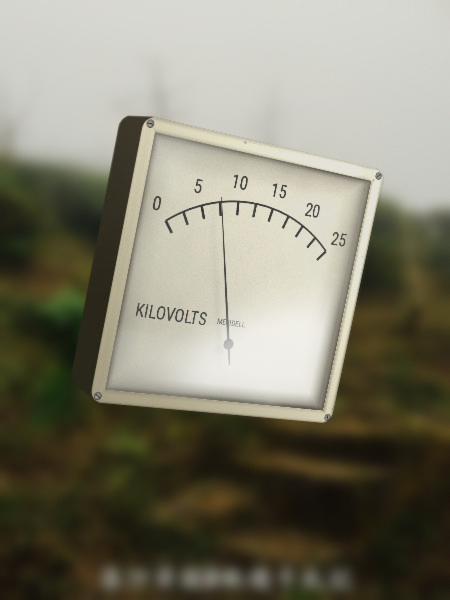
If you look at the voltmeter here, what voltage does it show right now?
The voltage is 7.5 kV
